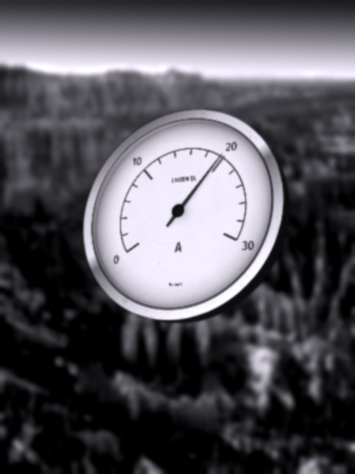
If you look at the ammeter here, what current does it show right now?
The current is 20 A
